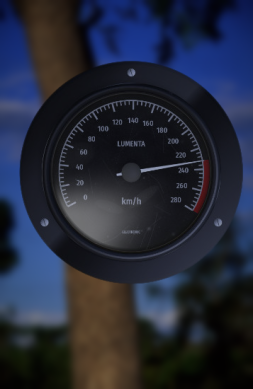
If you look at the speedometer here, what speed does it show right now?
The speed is 232 km/h
